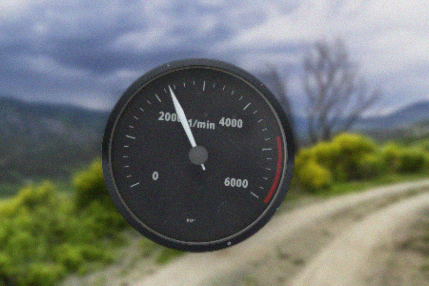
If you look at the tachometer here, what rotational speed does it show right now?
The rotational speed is 2300 rpm
